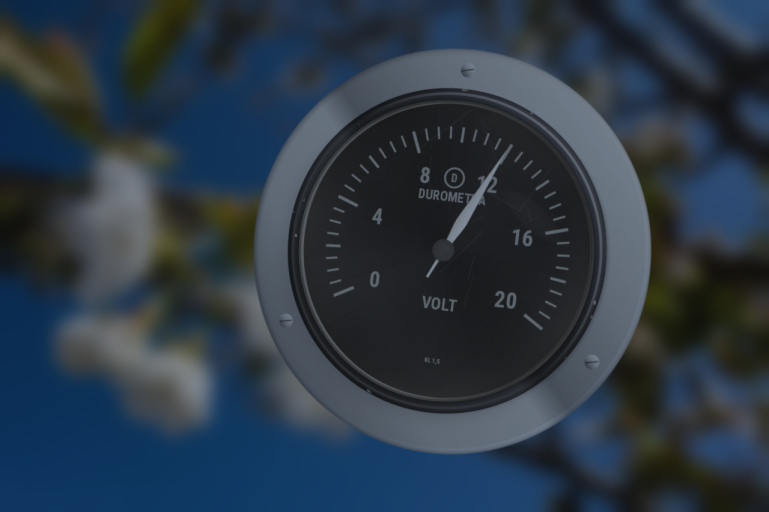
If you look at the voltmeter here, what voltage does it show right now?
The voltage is 12 V
